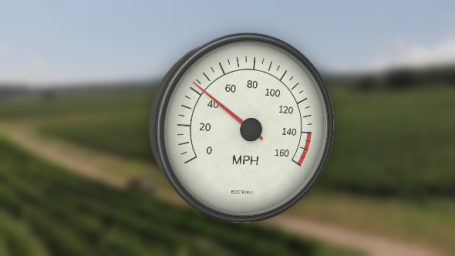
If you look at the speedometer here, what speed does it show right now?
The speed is 42.5 mph
